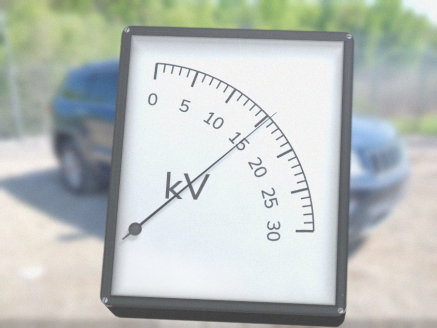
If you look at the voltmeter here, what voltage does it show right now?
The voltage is 15.5 kV
